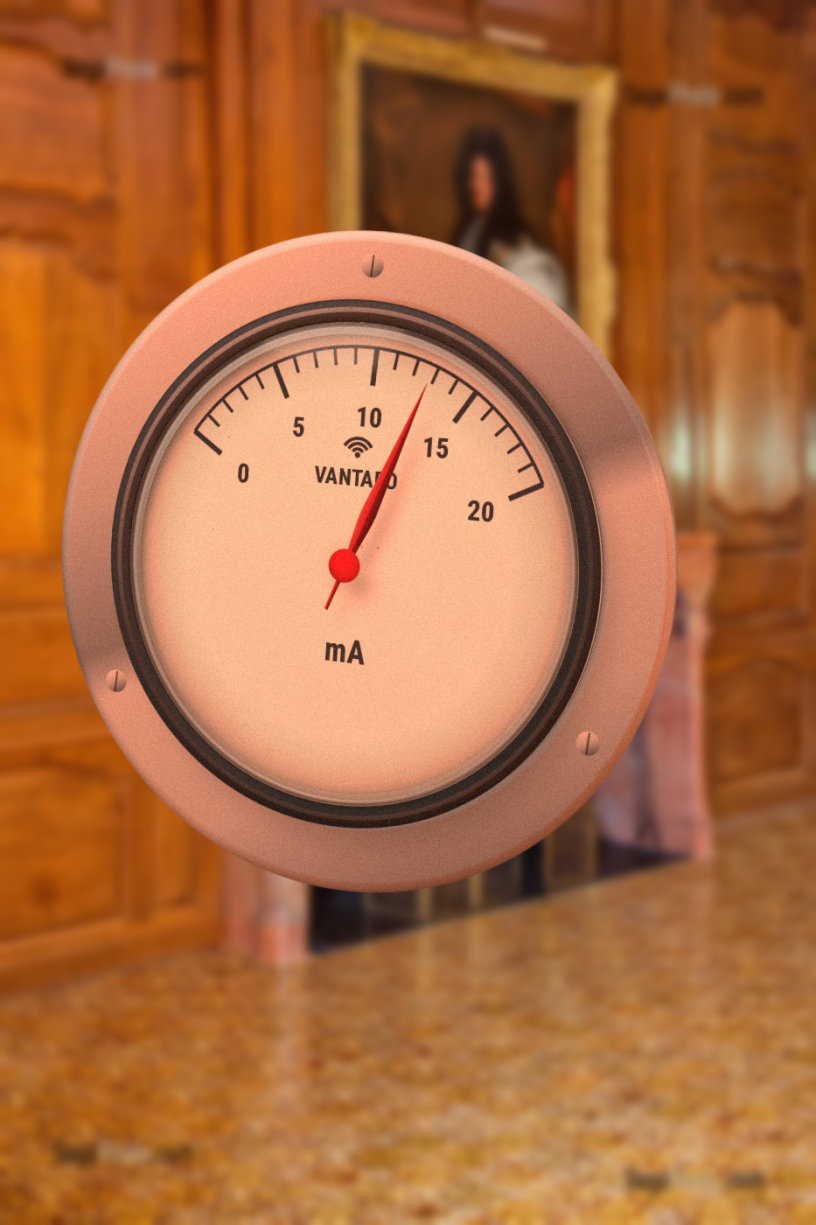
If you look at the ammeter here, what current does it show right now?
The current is 13 mA
